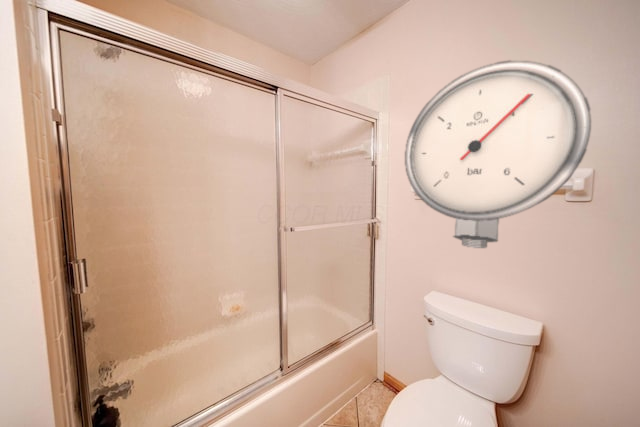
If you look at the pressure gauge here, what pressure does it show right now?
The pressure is 4 bar
